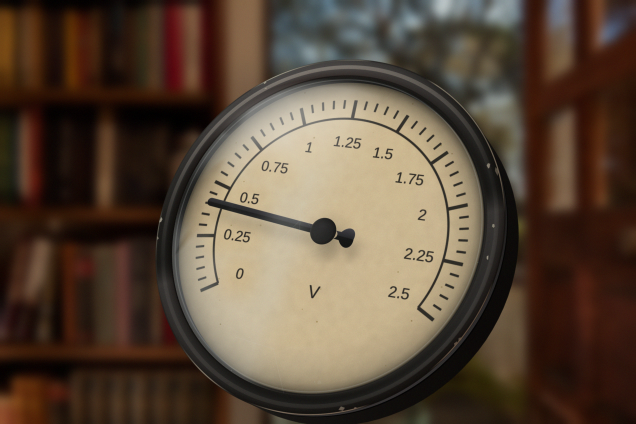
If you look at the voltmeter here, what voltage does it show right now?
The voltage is 0.4 V
